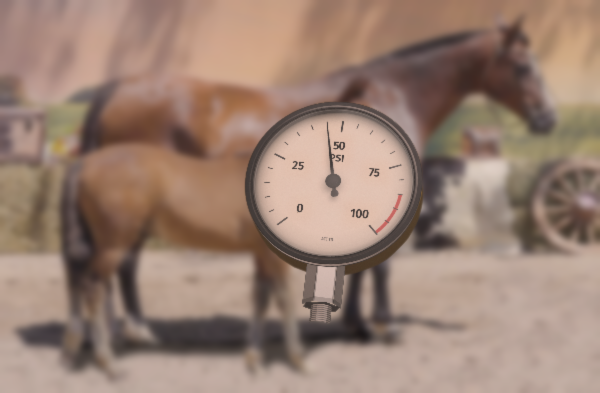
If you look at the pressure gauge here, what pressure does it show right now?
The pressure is 45 psi
